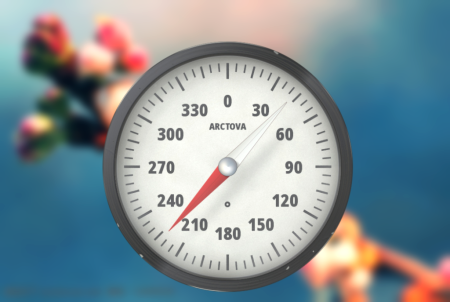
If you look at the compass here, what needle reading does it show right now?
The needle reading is 222.5 °
